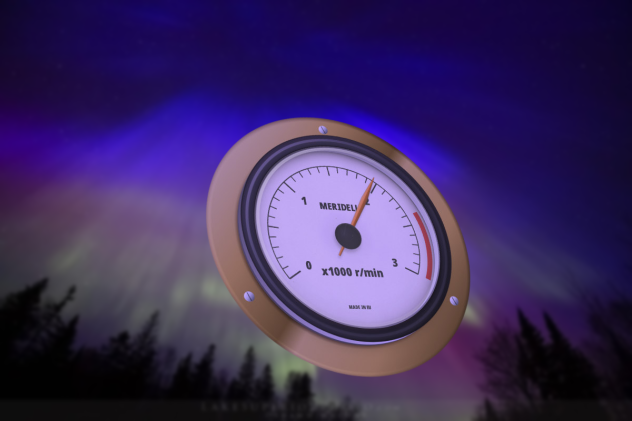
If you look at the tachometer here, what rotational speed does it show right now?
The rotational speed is 1950 rpm
